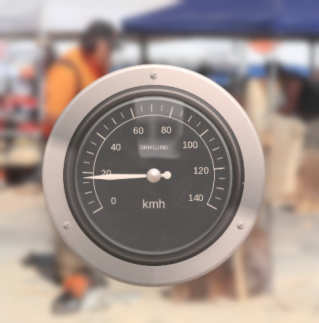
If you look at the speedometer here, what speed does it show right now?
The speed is 17.5 km/h
